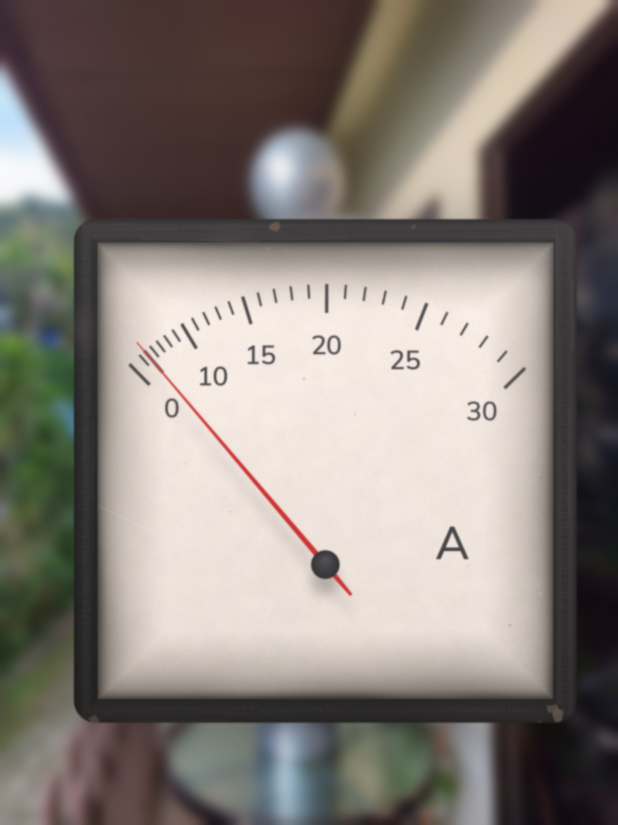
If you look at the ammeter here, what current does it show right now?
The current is 5 A
